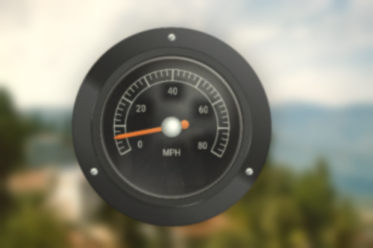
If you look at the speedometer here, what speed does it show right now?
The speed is 6 mph
